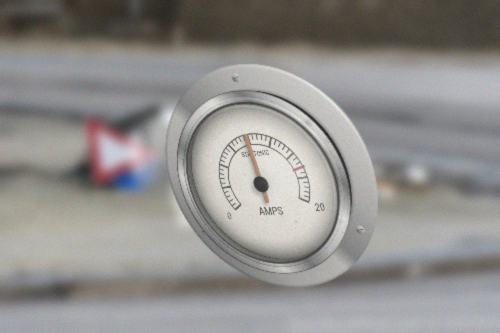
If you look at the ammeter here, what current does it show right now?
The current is 10 A
